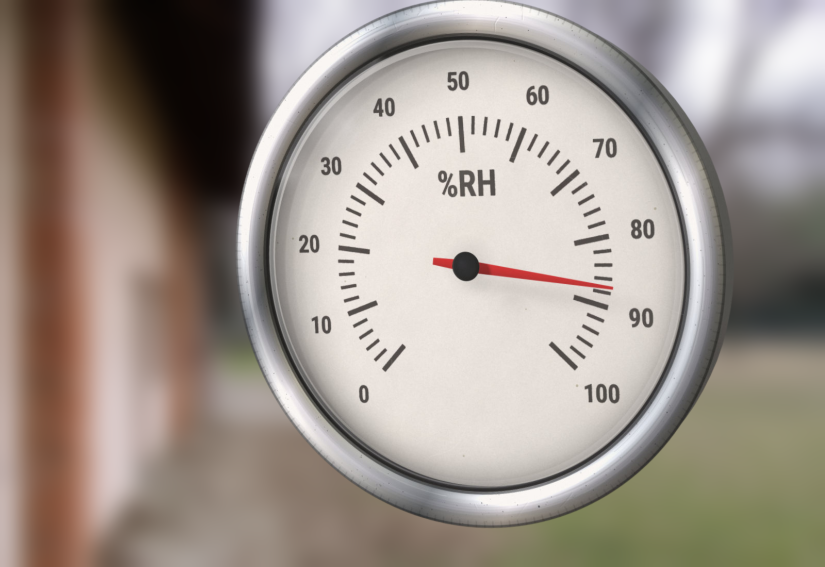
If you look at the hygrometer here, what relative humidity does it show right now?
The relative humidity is 87 %
